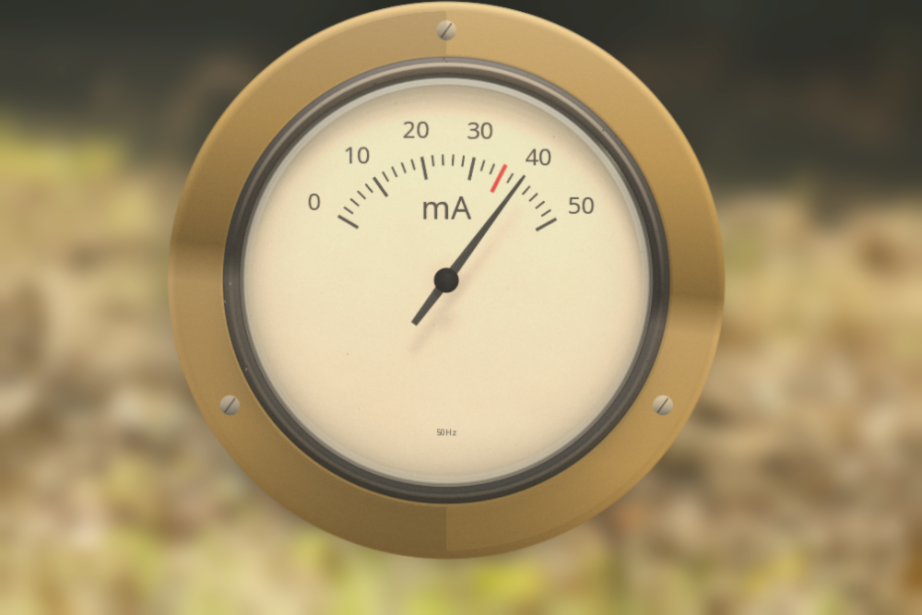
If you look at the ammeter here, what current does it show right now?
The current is 40 mA
